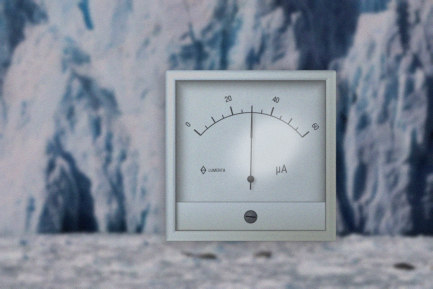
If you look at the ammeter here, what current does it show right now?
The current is 30 µA
